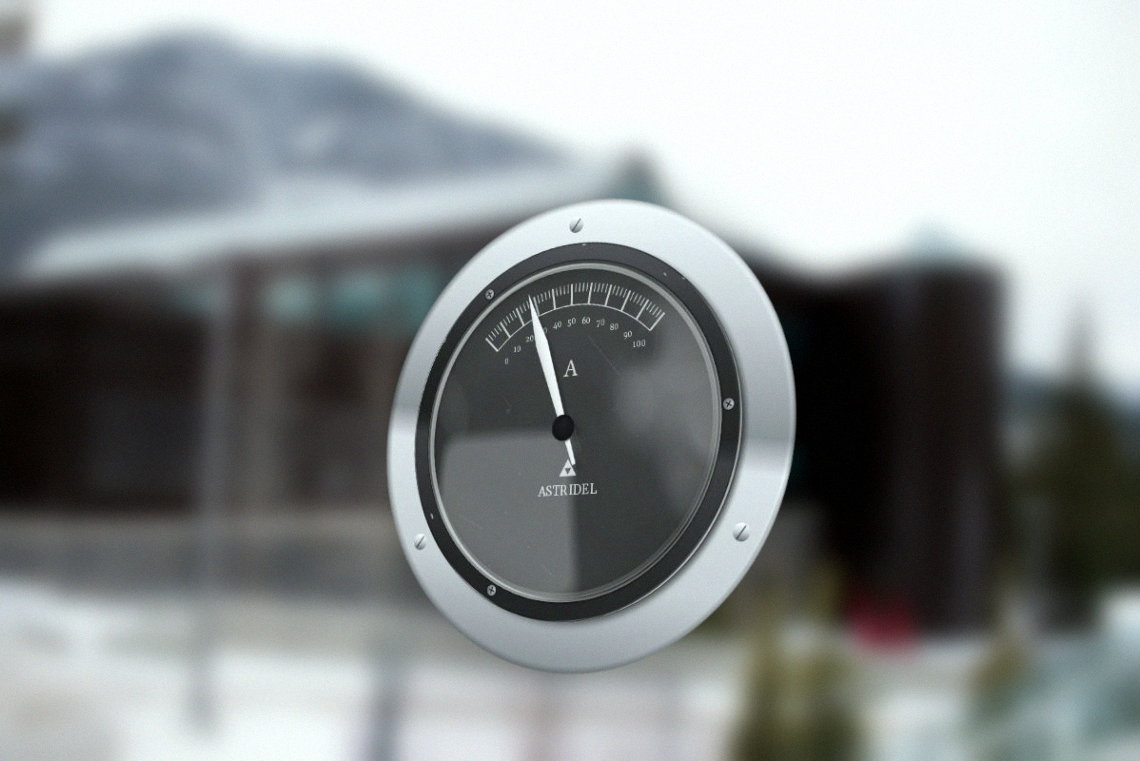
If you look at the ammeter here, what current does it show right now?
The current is 30 A
